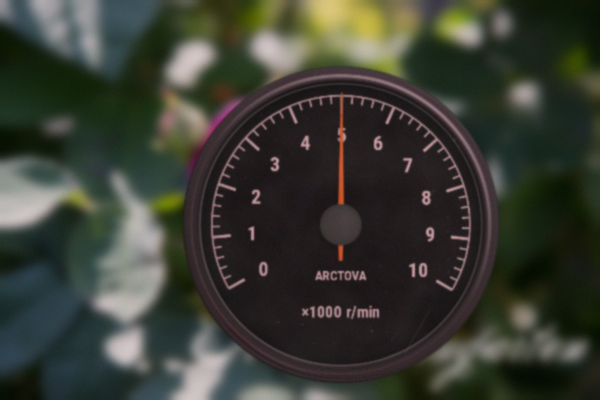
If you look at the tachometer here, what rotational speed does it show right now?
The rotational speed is 5000 rpm
